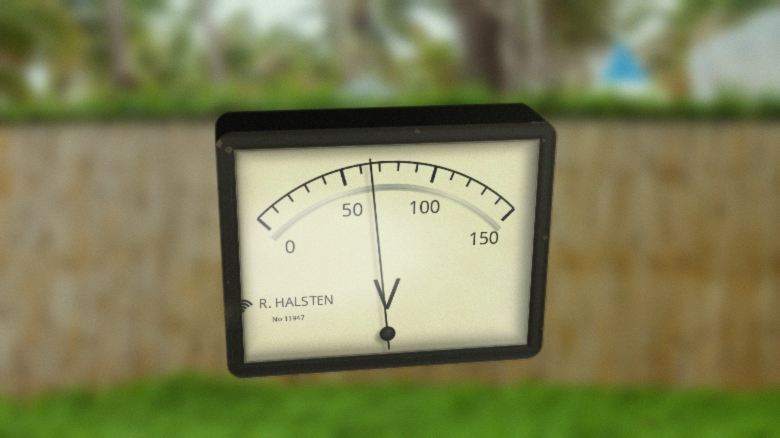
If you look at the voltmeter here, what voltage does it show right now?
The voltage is 65 V
